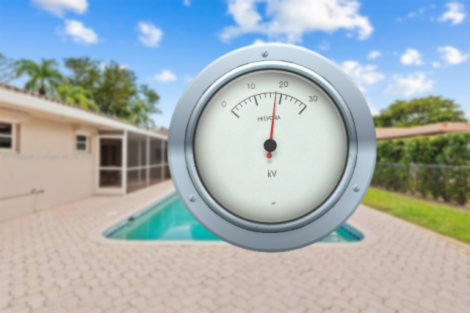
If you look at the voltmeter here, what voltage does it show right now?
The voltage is 18 kV
